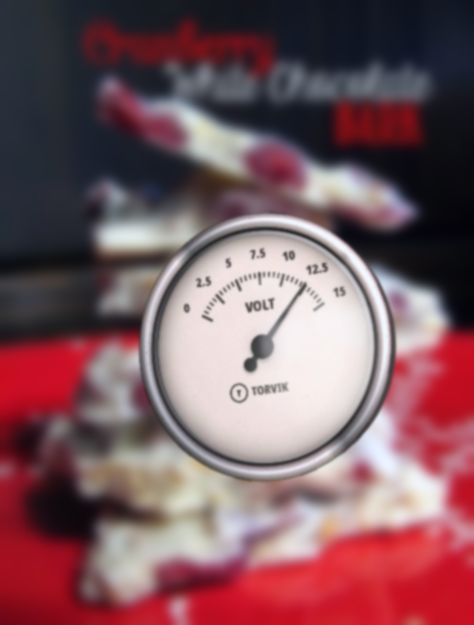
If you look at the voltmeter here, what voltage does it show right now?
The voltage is 12.5 V
